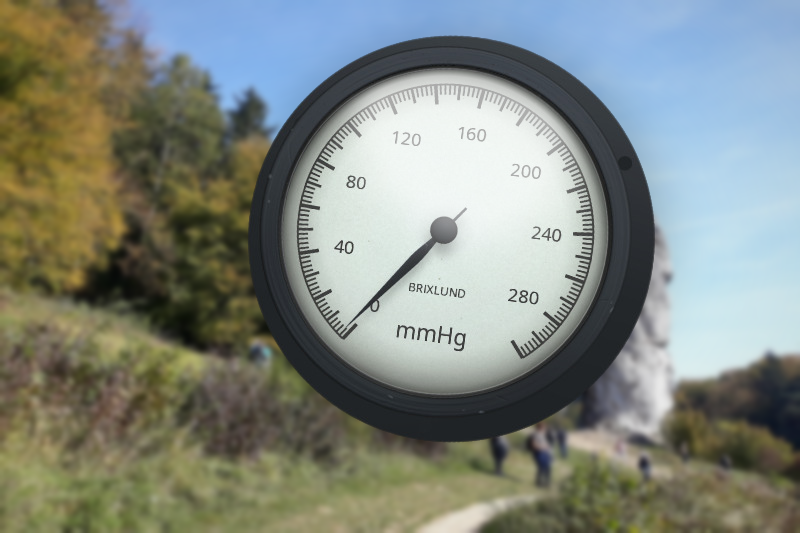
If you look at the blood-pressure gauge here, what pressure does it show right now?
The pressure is 2 mmHg
